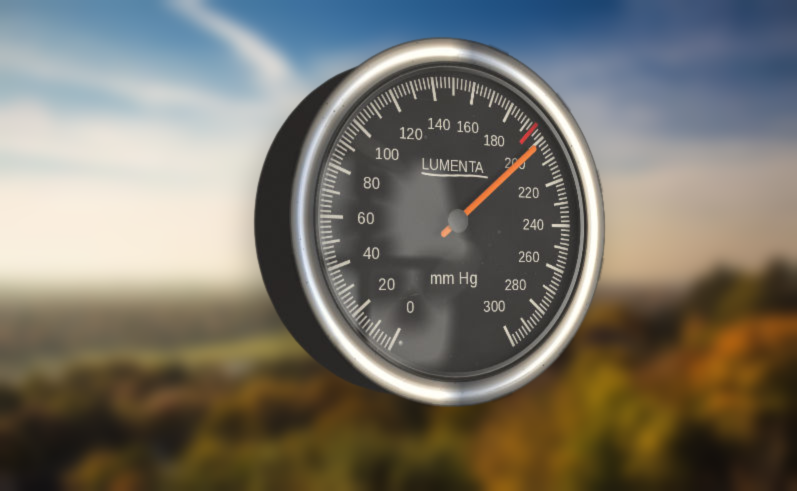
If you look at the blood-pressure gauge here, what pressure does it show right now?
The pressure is 200 mmHg
